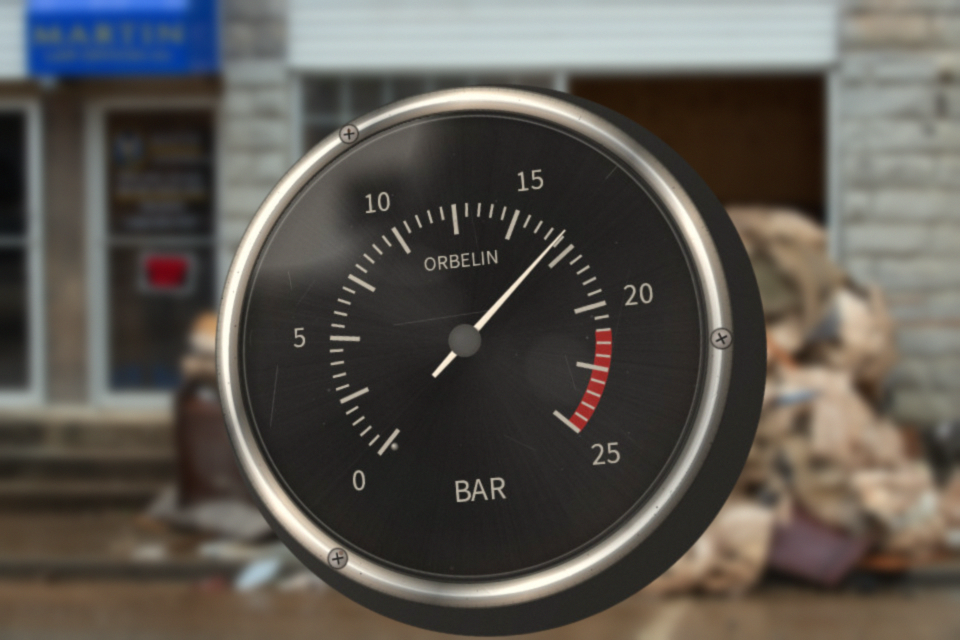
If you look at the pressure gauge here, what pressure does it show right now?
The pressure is 17 bar
